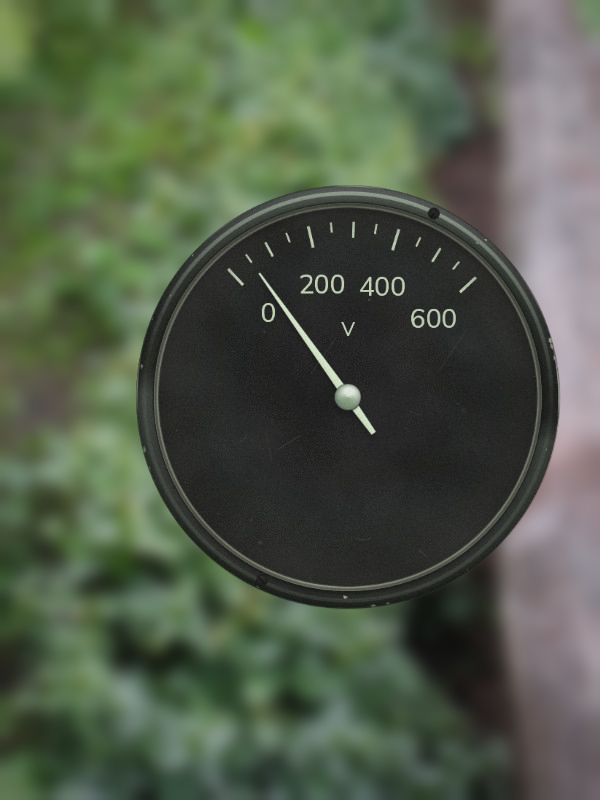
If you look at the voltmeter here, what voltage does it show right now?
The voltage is 50 V
